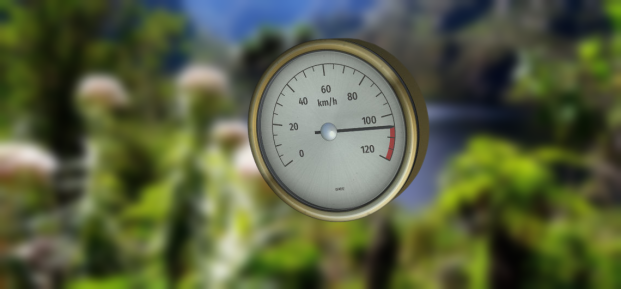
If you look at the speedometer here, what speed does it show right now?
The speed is 105 km/h
